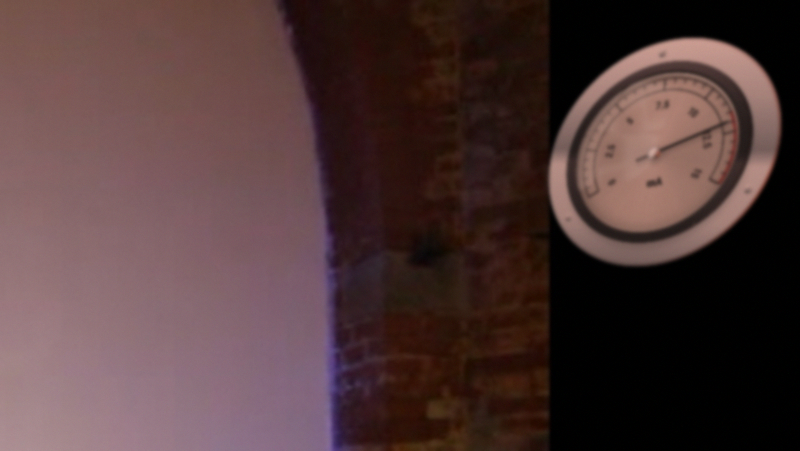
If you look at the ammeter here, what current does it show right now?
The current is 12 mA
